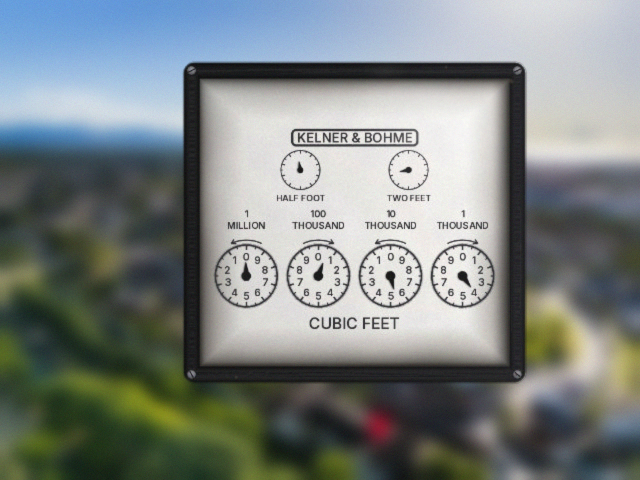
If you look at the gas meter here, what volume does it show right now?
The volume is 5400 ft³
